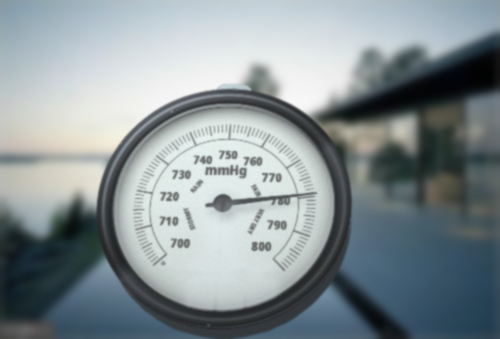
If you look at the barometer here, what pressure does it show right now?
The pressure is 780 mmHg
